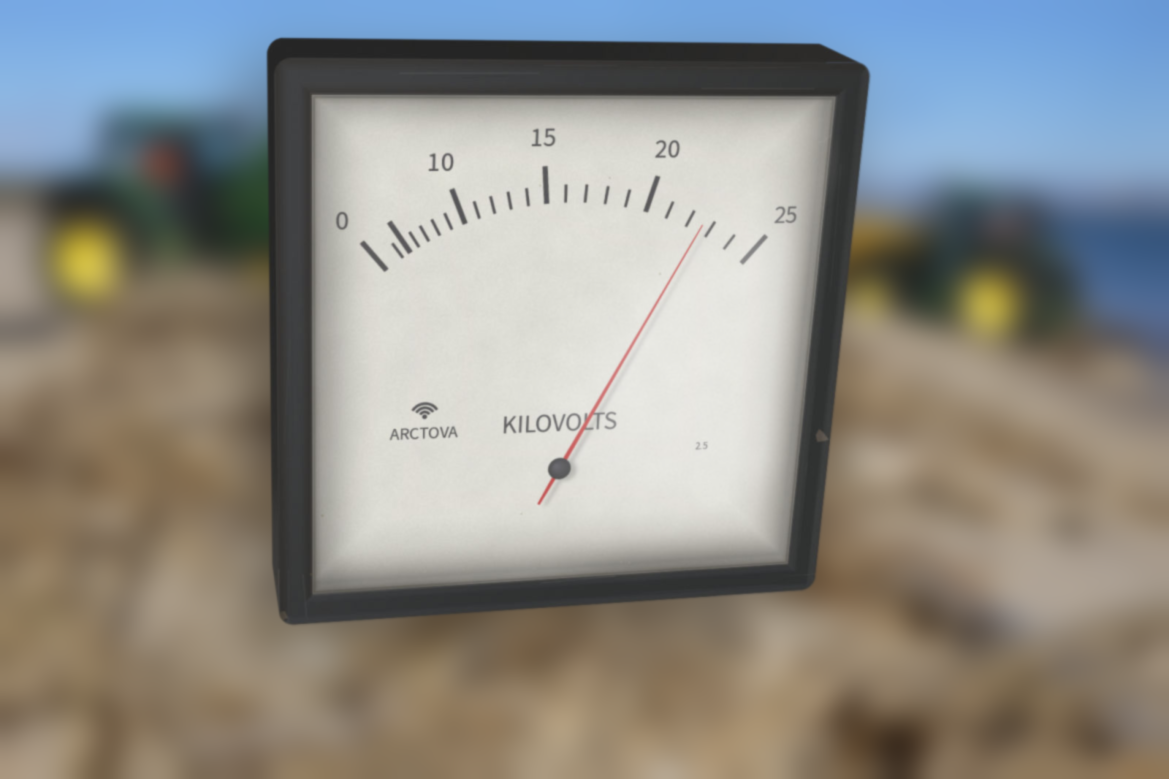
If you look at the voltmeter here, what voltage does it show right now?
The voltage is 22.5 kV
